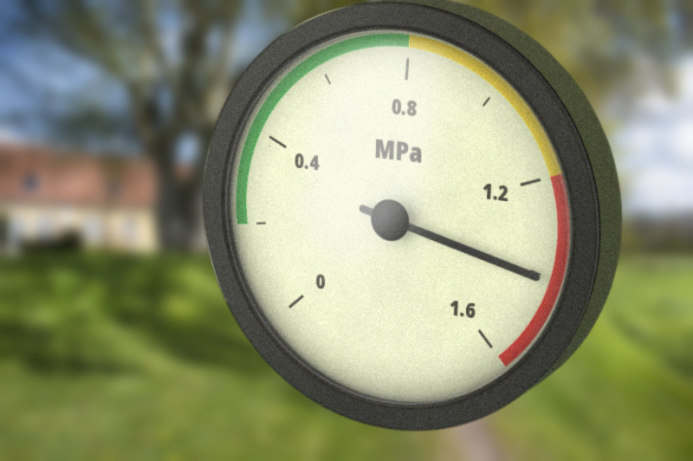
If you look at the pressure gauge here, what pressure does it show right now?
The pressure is 1.4 MPa
